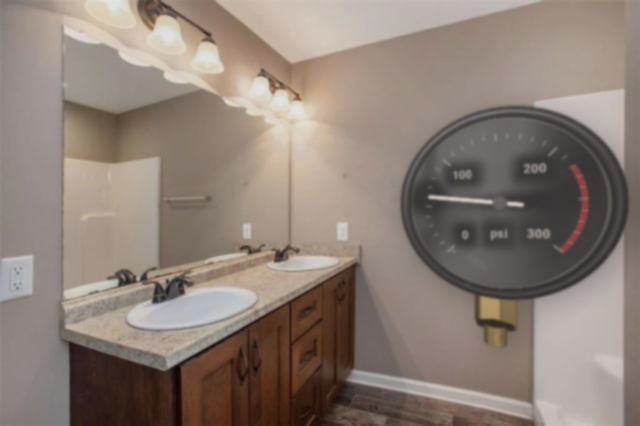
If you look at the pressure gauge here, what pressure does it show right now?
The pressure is 60 psi
